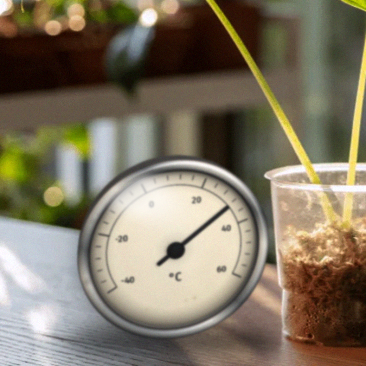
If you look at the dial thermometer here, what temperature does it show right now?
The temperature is 32 °C
